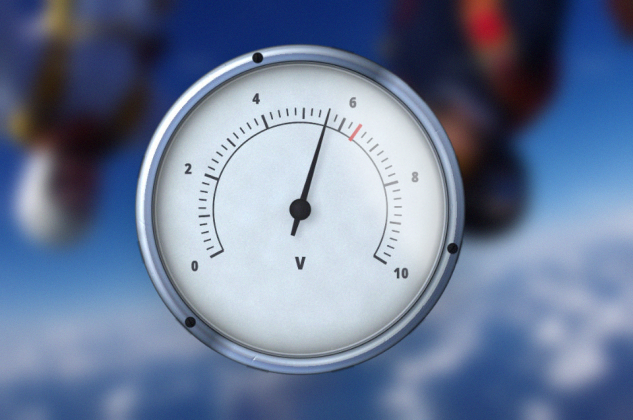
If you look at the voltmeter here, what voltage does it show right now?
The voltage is 5.6 V
